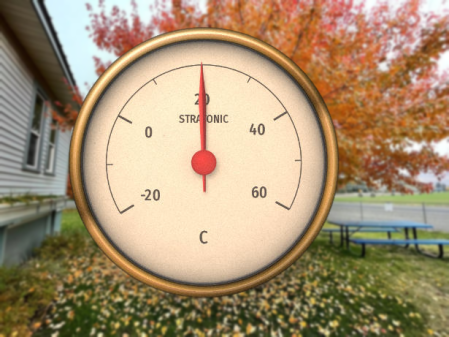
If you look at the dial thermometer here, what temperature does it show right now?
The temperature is 20 °C
